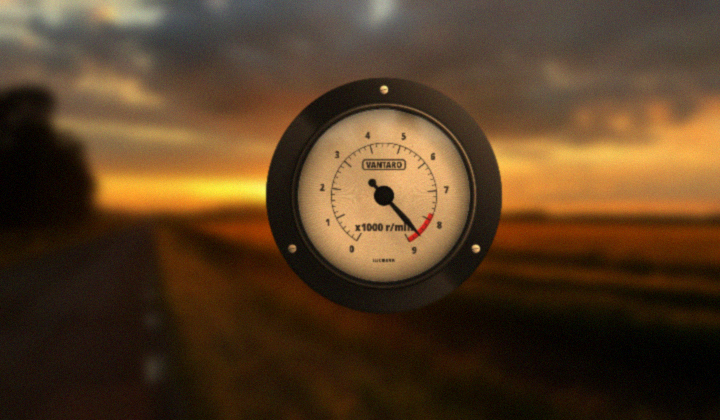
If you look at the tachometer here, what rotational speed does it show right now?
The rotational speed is 8600 rpm
